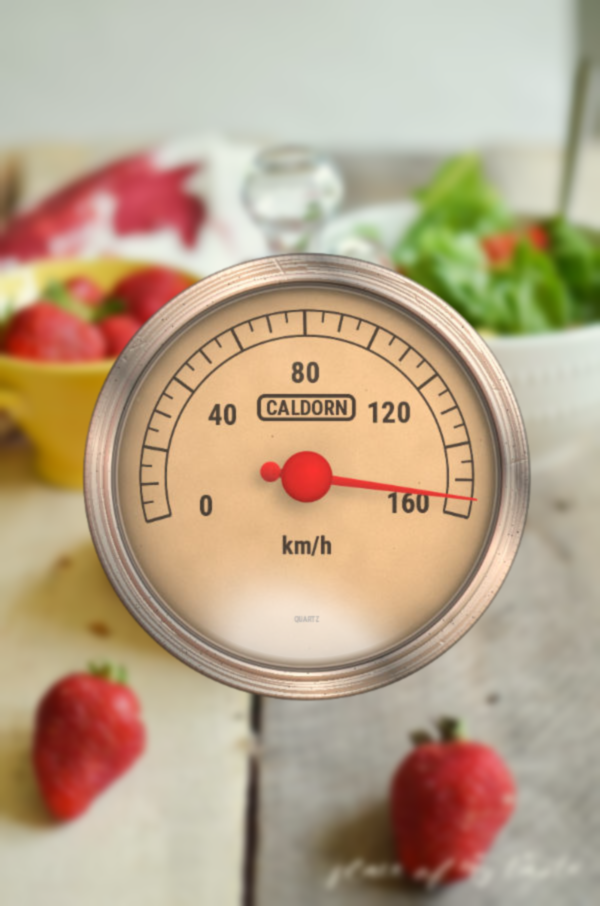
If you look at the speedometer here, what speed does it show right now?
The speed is 155 km/h
